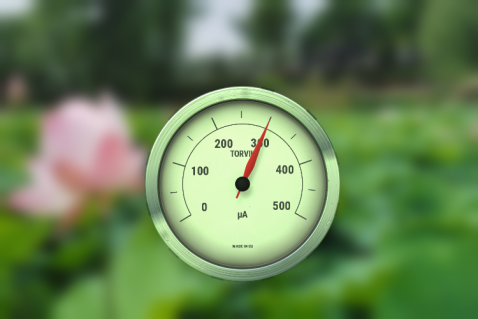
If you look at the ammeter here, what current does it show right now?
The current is 300 µA
